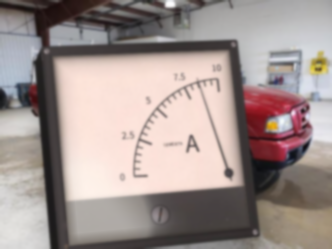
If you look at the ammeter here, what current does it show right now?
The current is 8.5 A
